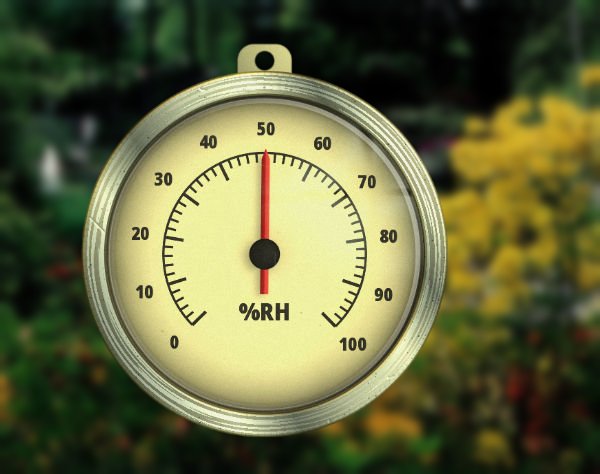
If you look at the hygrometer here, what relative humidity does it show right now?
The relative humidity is 50 %
